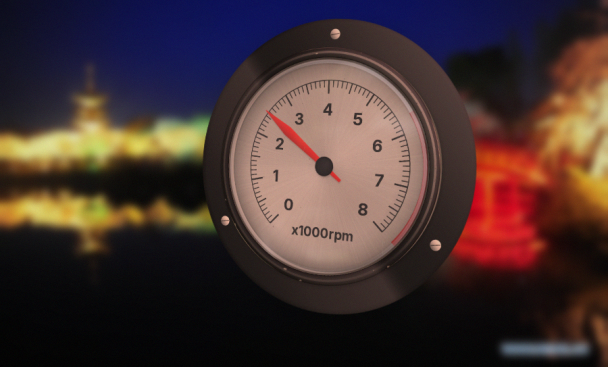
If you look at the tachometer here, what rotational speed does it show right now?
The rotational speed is 2500 rpm
